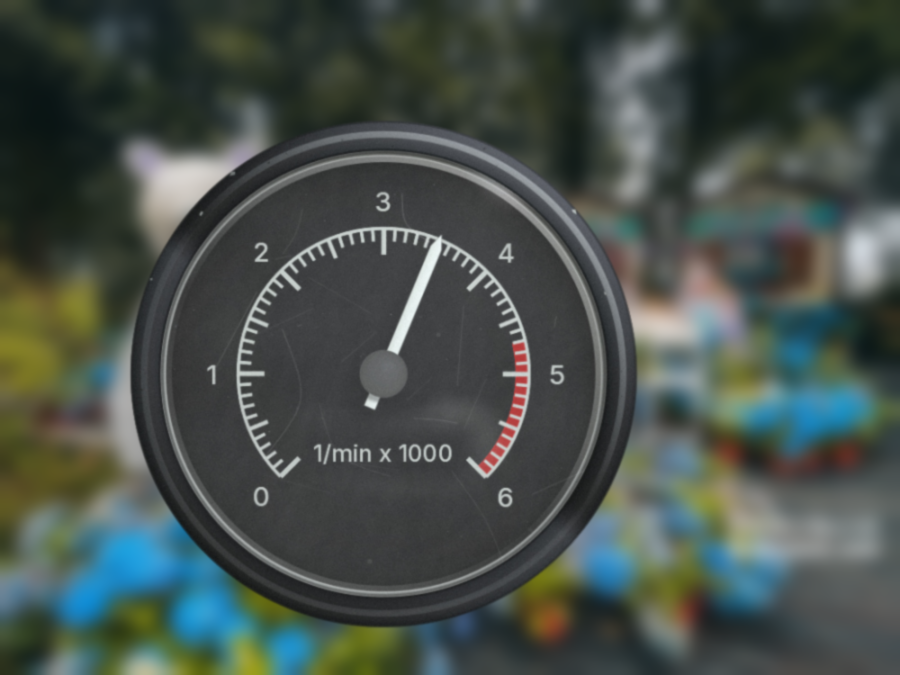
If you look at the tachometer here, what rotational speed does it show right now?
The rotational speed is 3500 rpm
